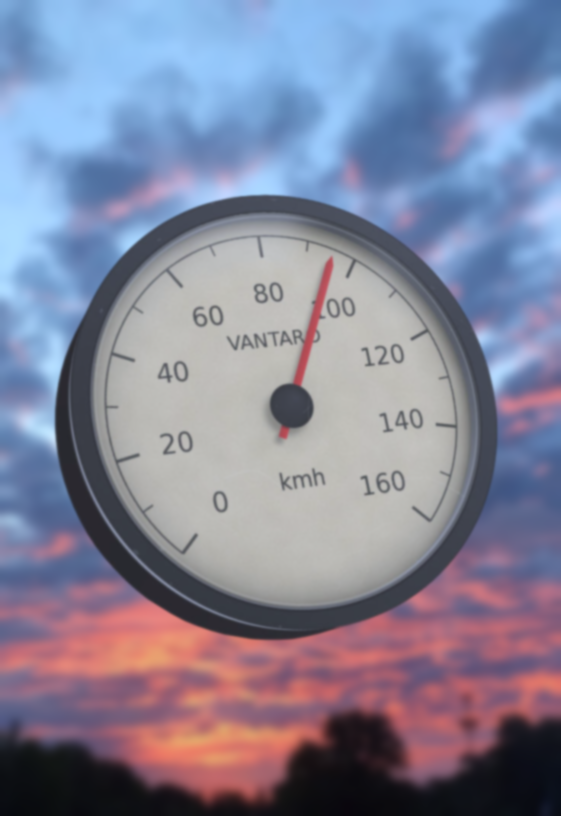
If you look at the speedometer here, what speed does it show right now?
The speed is 95 km/h
